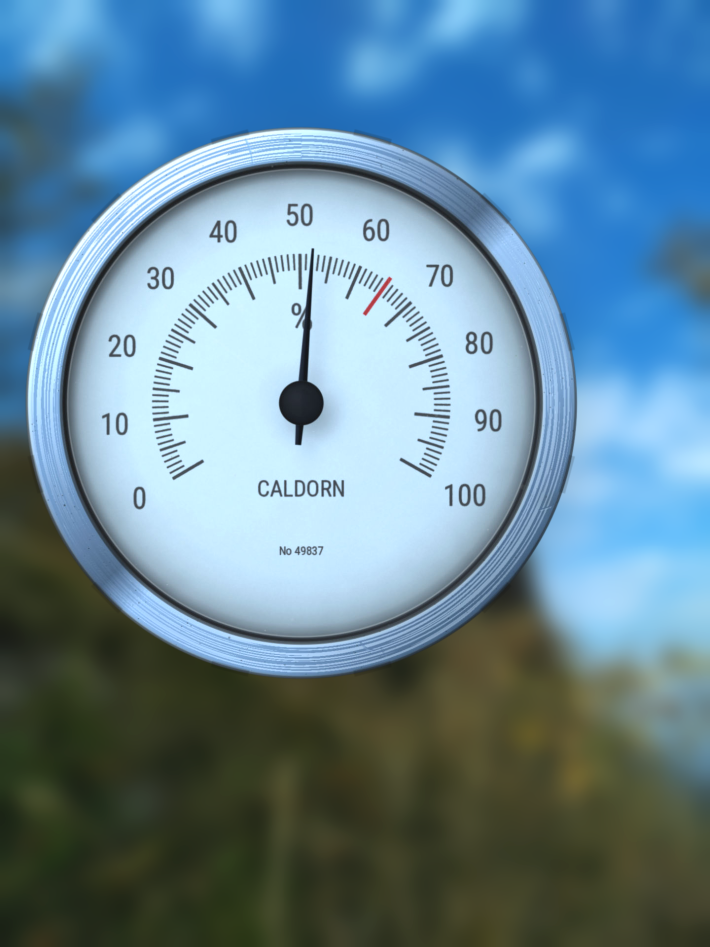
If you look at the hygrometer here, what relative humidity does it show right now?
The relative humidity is 52 %
